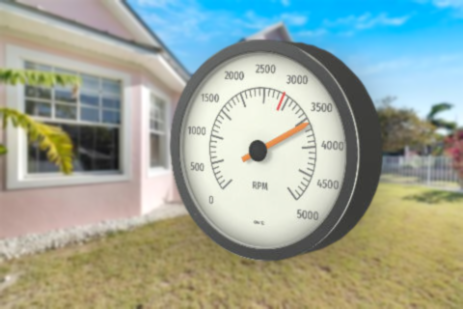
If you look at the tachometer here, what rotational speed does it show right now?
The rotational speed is 3600 rpm
